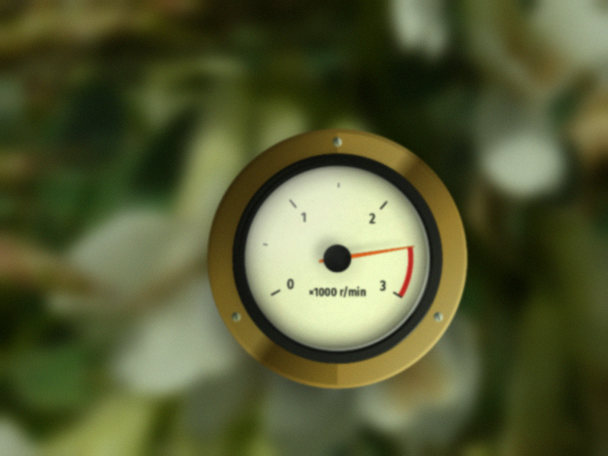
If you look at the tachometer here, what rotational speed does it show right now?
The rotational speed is 2500 rpm
